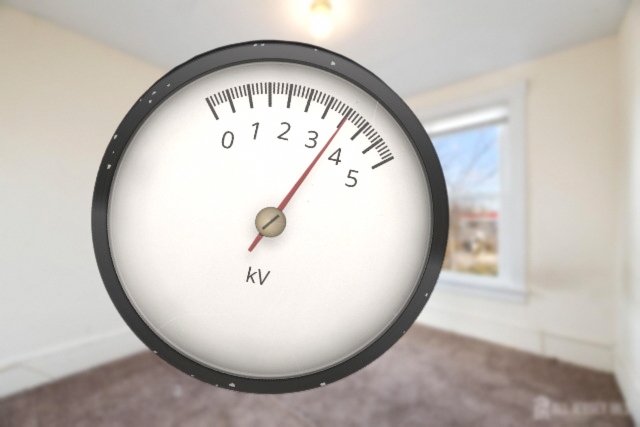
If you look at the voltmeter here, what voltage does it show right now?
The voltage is 3.5 kV
